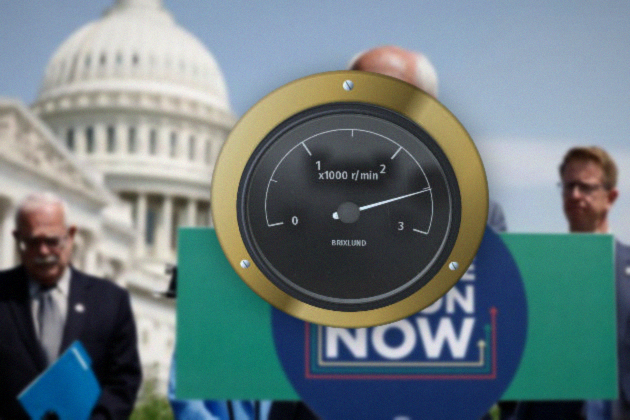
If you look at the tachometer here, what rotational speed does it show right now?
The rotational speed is 2500 rpm
